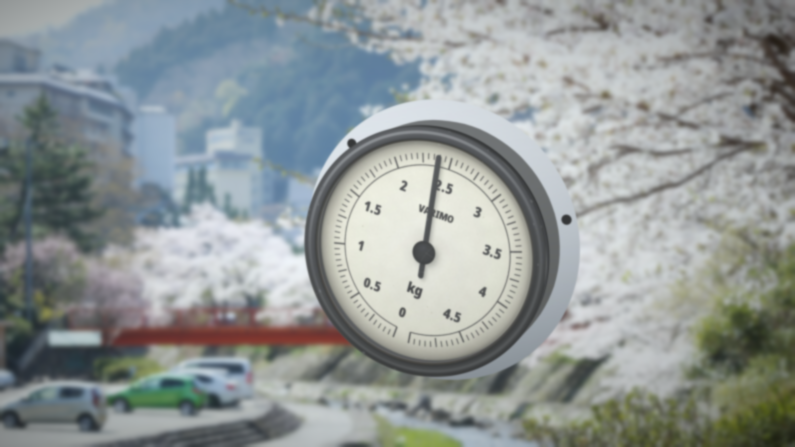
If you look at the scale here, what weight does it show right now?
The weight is 2.4 kg
